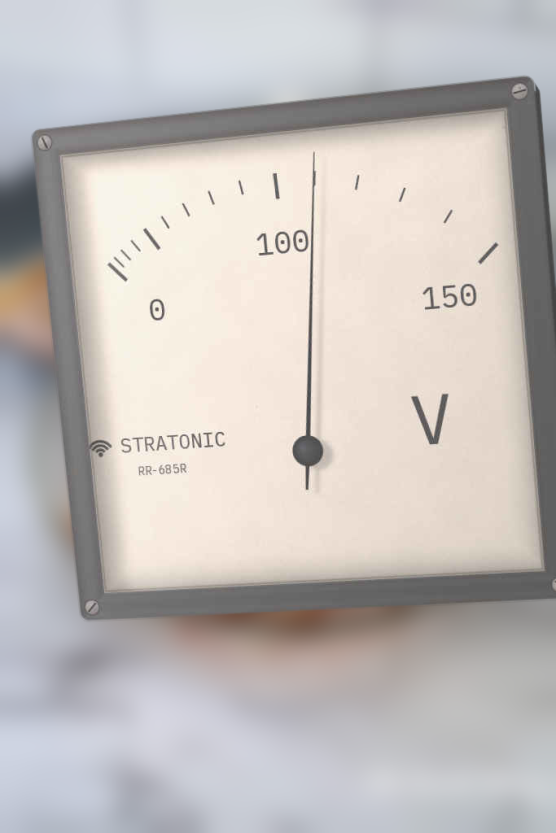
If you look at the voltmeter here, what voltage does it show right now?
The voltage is 110 V
